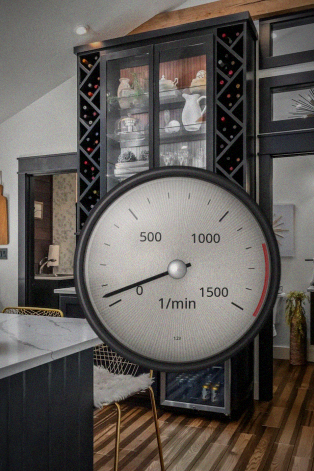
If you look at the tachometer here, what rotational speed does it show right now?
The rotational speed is 50 rpm
